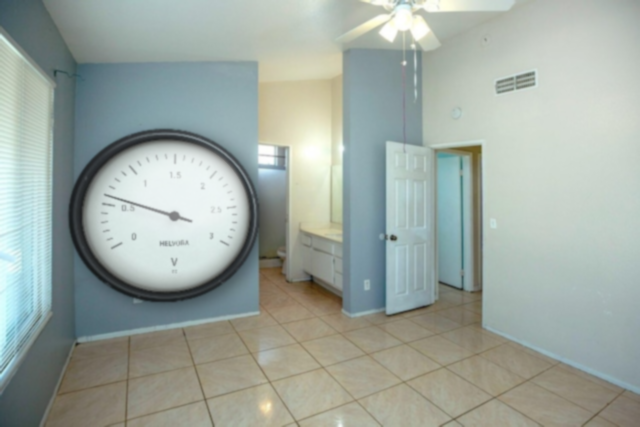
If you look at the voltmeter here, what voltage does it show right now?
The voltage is 0.6 V
